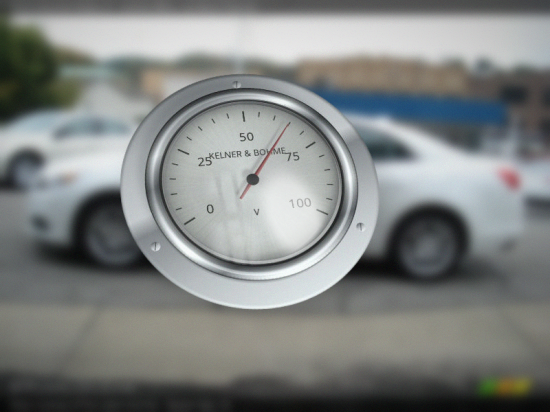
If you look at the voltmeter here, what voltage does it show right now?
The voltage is 65 V
